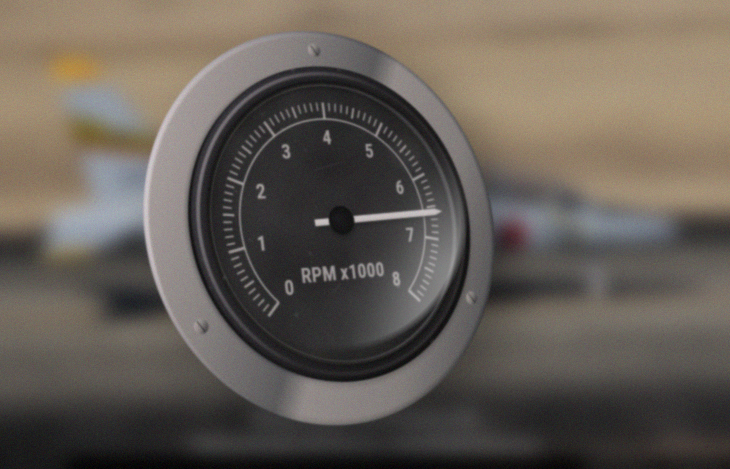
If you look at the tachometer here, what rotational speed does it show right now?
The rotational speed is 6600 rpm
